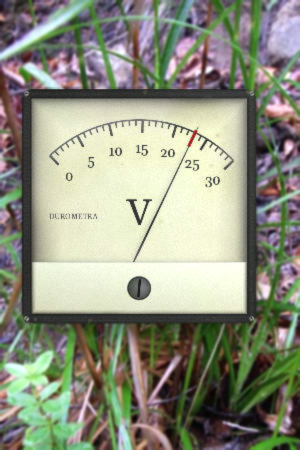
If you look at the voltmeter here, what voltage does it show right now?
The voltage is 23 V
